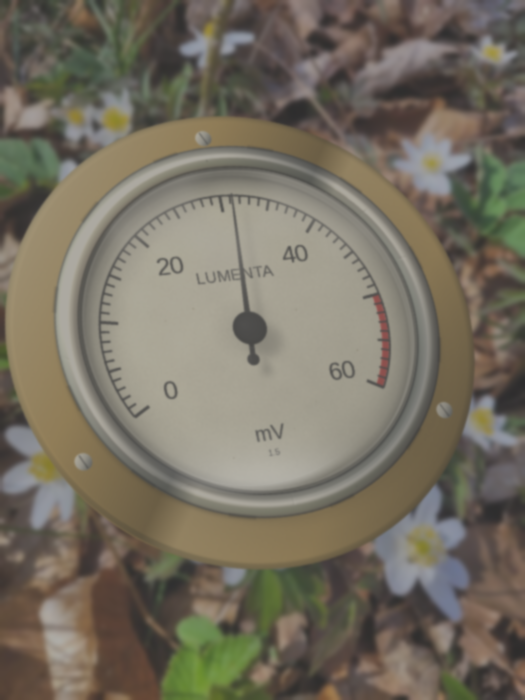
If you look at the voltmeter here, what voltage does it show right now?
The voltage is 31 mV
